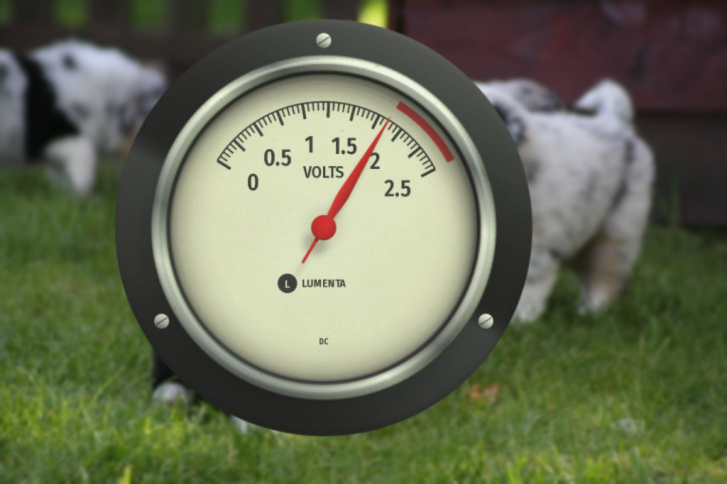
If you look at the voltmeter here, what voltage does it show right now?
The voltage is 1.85 V
